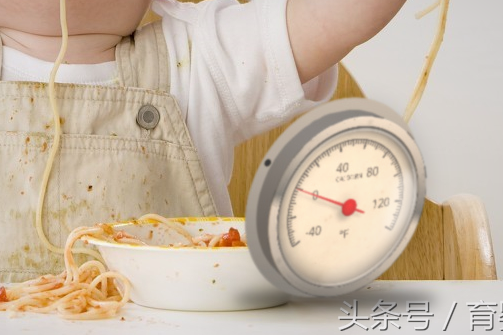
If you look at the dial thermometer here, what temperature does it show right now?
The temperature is 0 °F
